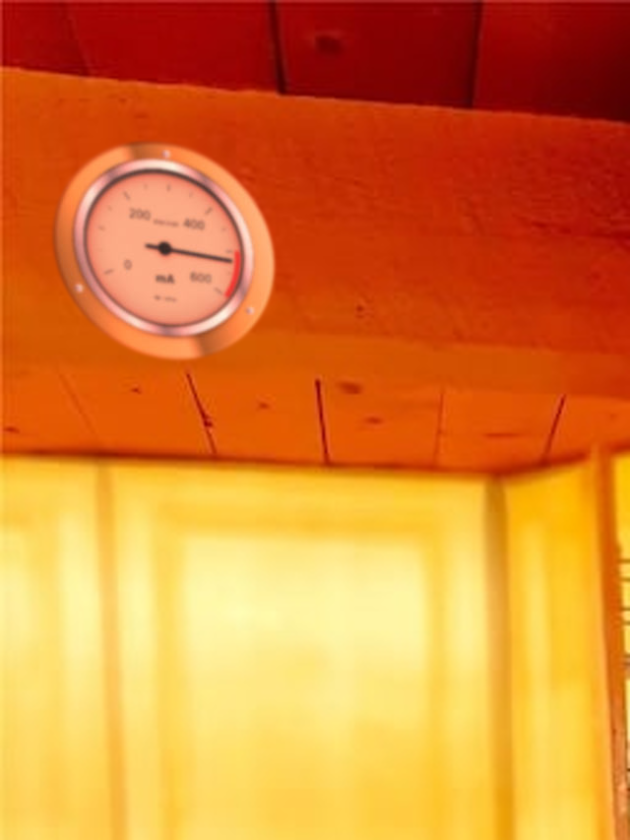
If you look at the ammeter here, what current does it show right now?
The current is 525 mA
